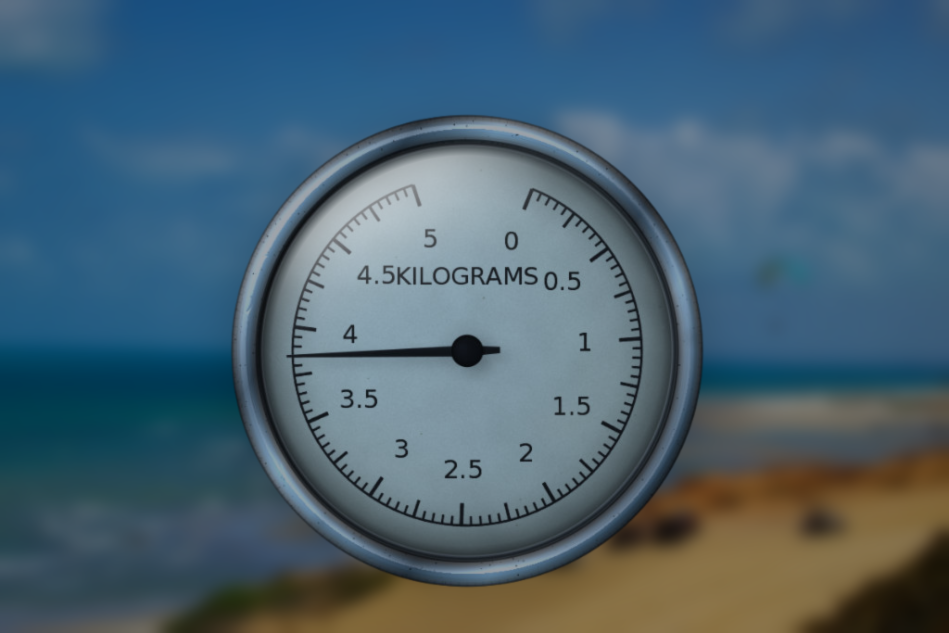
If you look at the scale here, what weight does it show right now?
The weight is 3.85 kg
